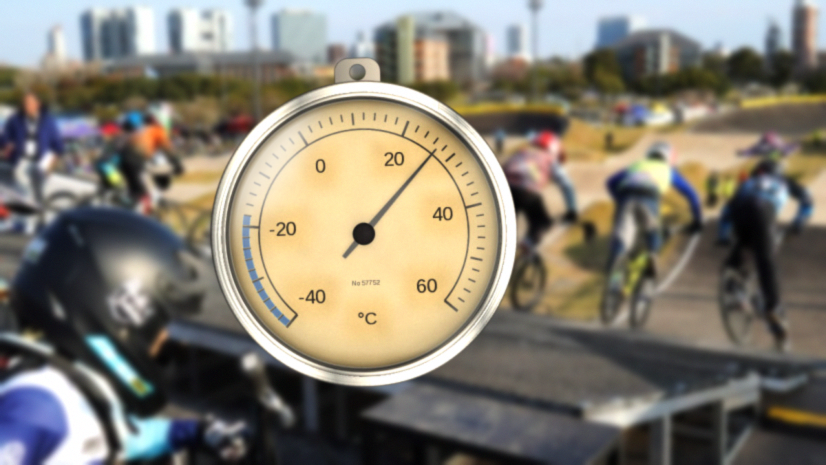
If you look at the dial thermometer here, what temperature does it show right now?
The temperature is 27 °C
